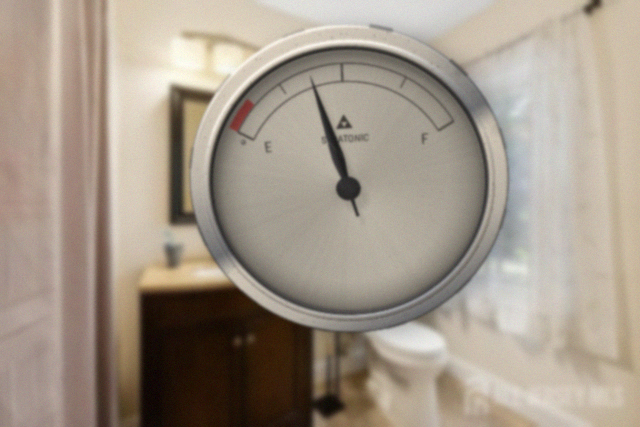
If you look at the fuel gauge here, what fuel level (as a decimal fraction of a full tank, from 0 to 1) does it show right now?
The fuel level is 0.375
